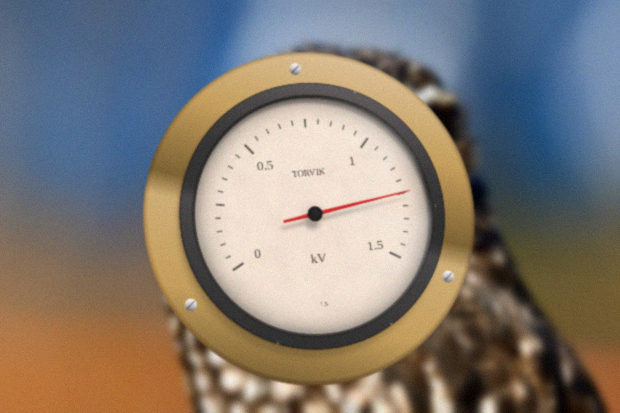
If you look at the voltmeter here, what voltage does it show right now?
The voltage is 1.25 kV
